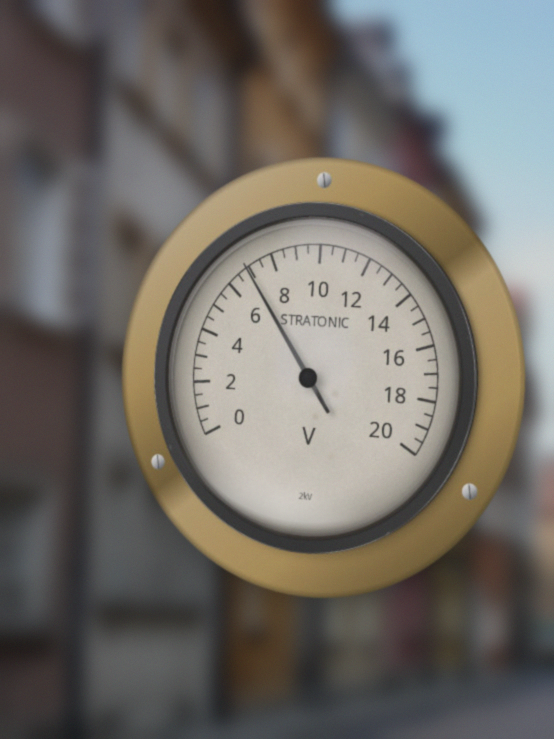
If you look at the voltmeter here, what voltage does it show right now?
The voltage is 7 V
